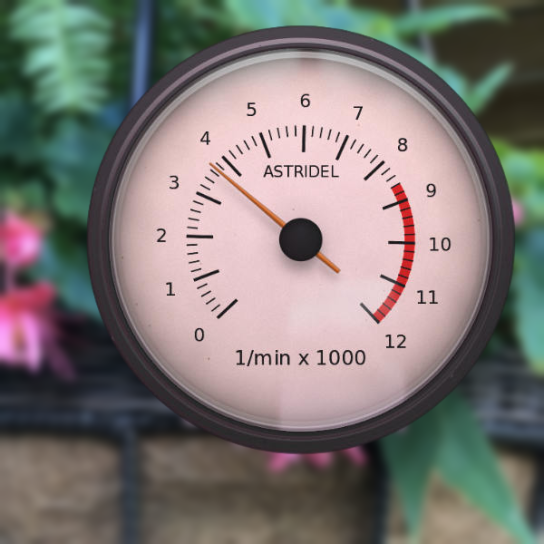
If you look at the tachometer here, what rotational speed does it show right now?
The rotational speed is 3700 rpm
